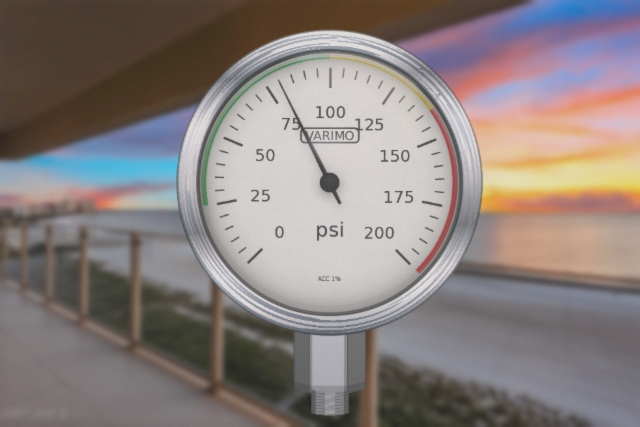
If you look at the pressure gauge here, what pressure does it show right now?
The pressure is 80 psi
